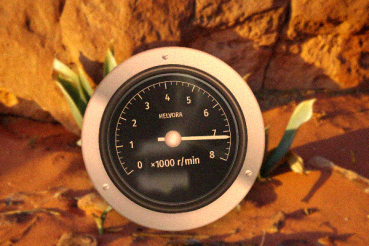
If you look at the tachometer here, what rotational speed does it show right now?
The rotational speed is 7200 rpm
